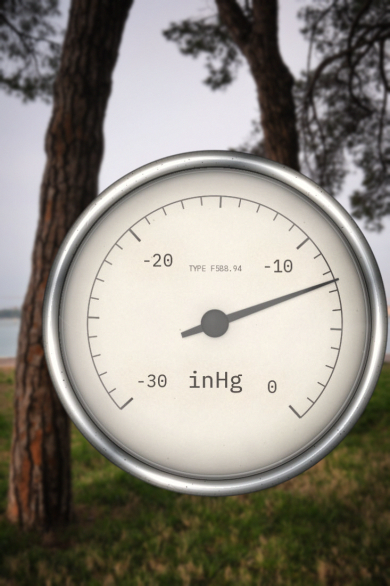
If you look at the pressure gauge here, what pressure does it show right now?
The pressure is -7.5 inHg
